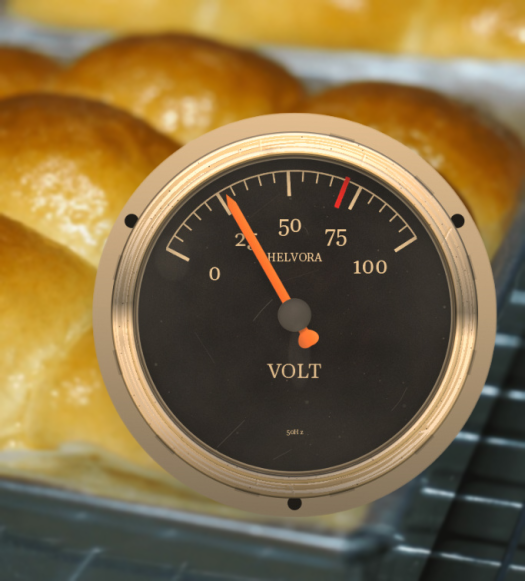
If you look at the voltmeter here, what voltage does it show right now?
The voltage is 27.5 V
